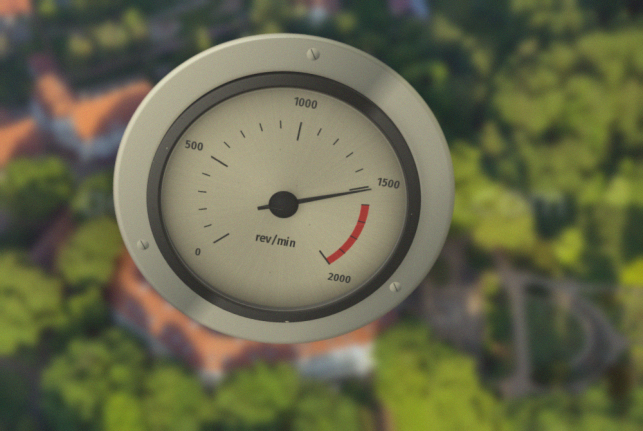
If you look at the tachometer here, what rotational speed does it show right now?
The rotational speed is 1500 rpm
